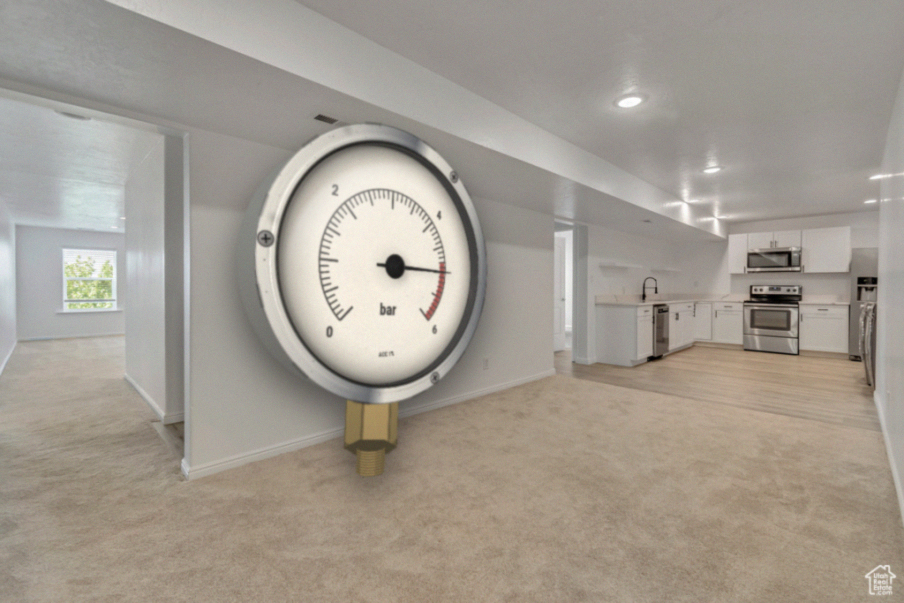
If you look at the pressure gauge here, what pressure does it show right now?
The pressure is 5 bar
